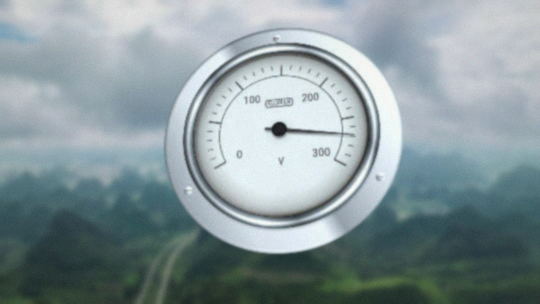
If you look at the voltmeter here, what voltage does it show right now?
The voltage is 270 V
